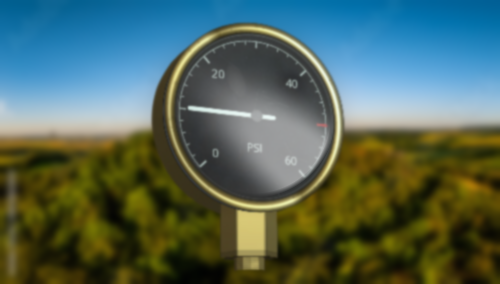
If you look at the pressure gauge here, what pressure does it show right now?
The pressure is 10 psi
